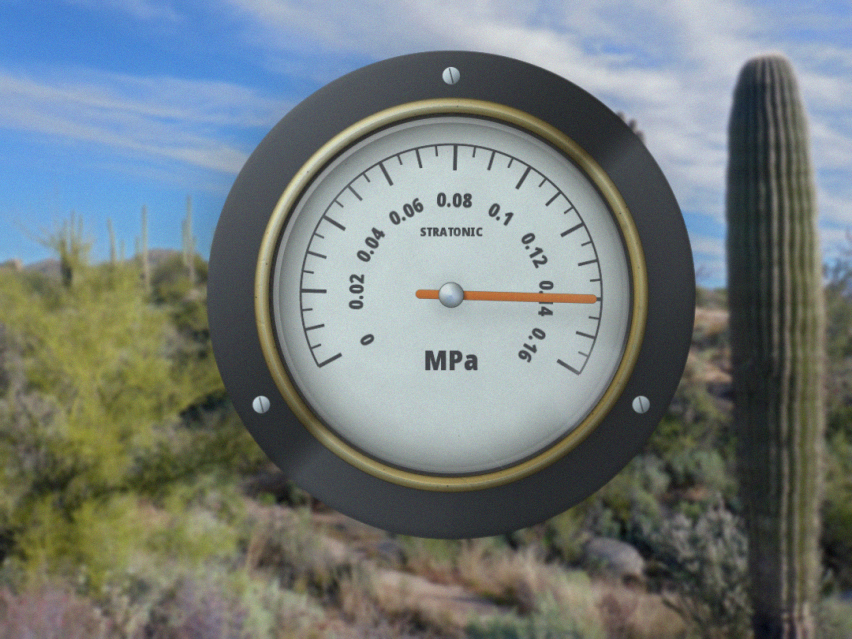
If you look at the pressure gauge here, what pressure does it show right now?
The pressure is 0.14 MPa
